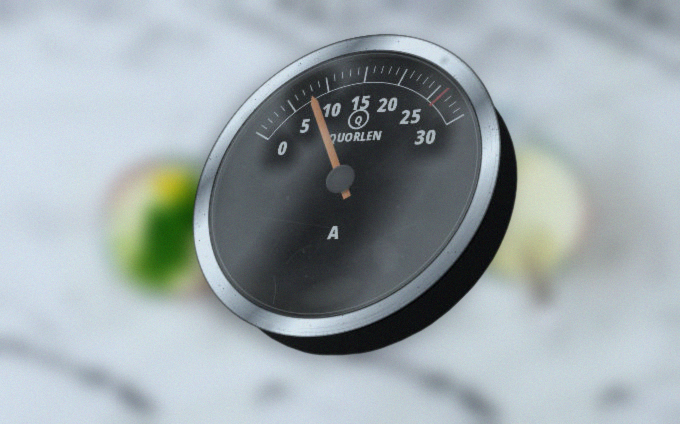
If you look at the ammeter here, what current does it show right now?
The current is 8 A
